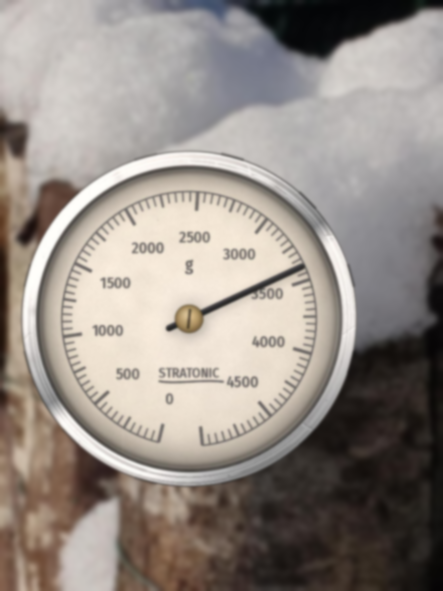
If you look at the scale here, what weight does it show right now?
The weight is 3400 g
